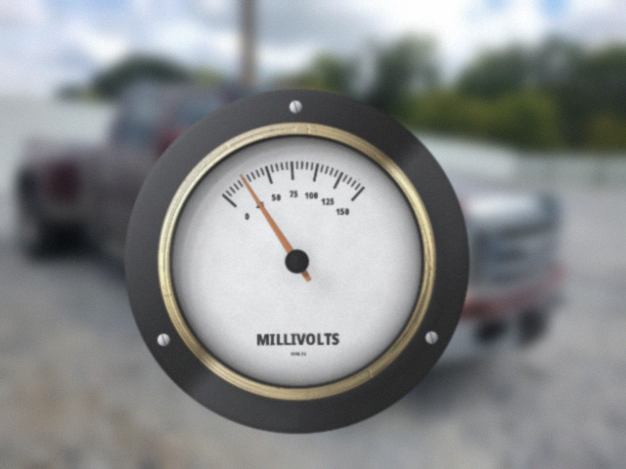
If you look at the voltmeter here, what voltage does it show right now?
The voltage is 25 mV
